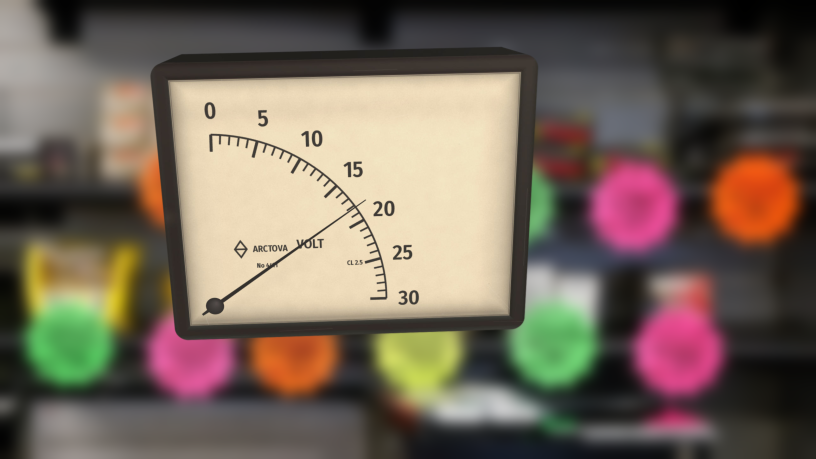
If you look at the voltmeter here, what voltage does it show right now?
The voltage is 18 V
